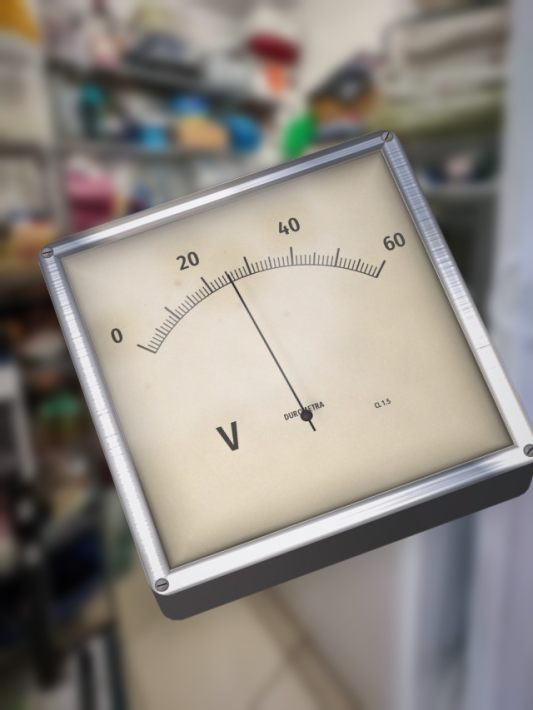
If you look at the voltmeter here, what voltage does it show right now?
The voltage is 25 V
